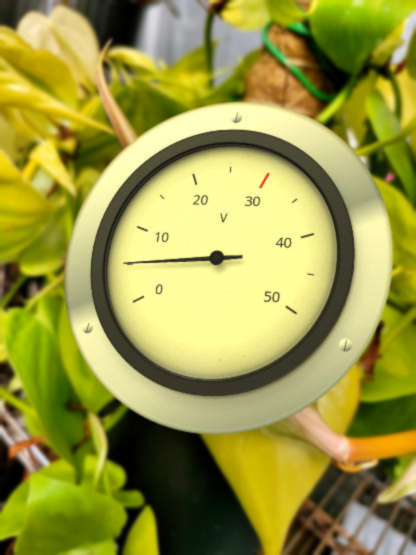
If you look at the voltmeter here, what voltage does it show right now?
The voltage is 5 V
